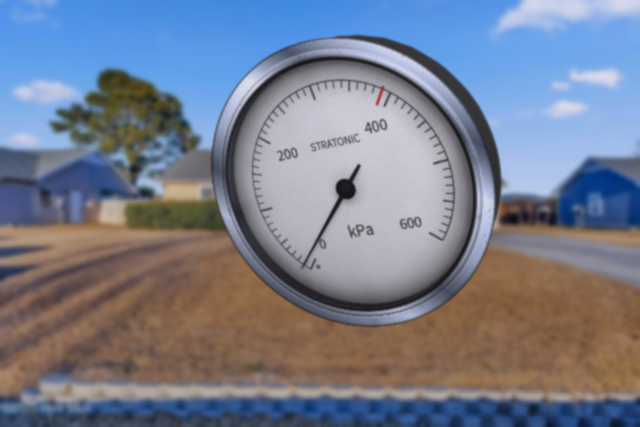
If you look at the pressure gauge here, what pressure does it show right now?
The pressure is 10 kPa
